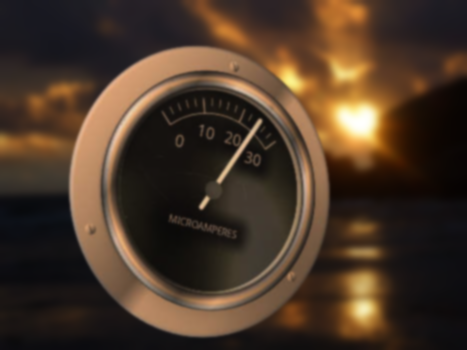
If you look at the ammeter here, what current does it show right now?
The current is 24 µA
